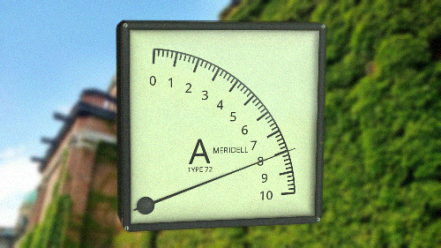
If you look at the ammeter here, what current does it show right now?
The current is 8 A
